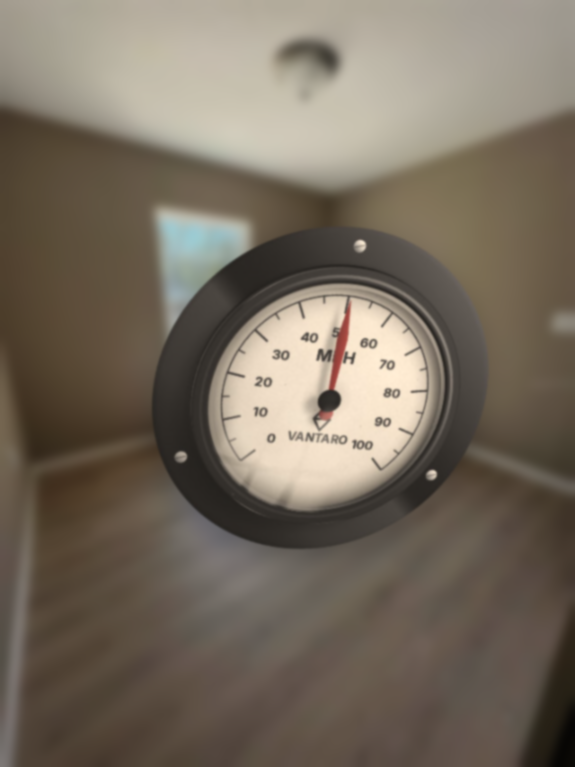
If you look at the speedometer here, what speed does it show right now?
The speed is 50 mph
